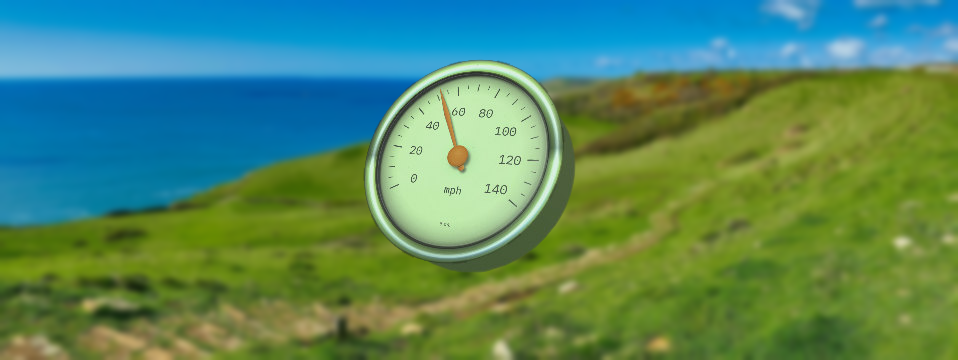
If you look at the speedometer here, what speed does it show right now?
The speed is 52.5 mph
